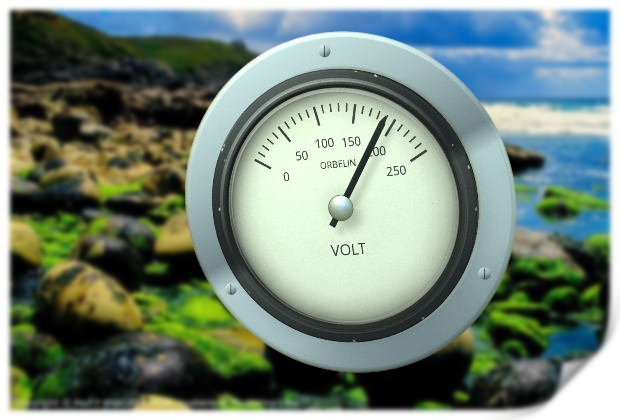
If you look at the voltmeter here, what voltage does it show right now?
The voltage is 190 V
